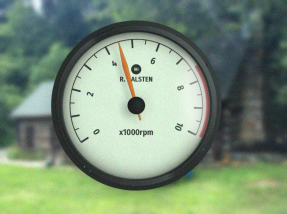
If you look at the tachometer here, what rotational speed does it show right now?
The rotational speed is 4500 rpm
